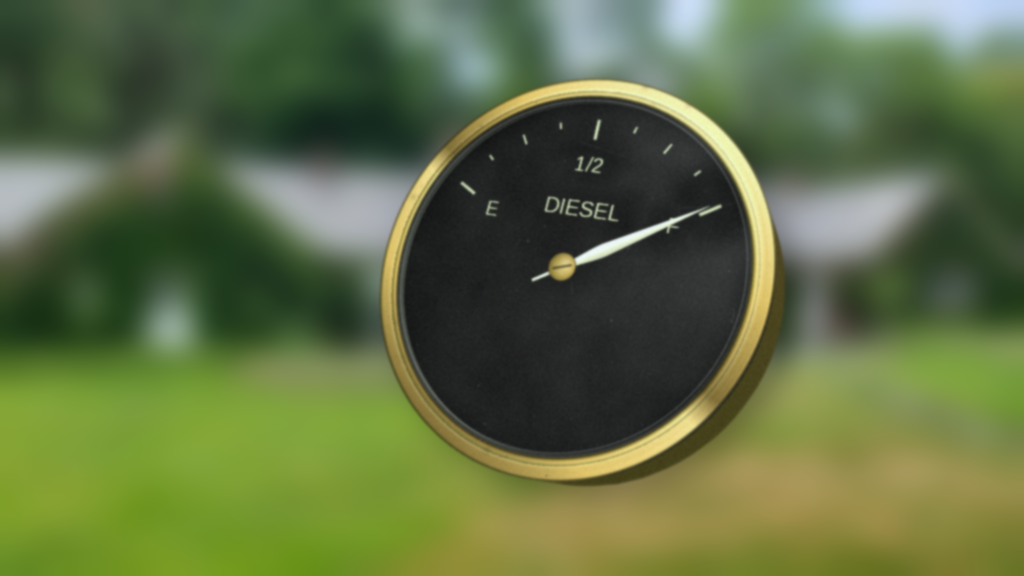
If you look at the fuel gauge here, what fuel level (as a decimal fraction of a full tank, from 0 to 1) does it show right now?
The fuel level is 1
